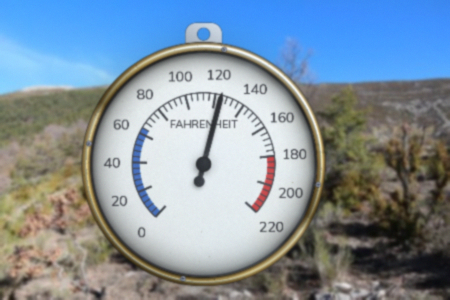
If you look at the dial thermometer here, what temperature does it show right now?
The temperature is 124 °F
